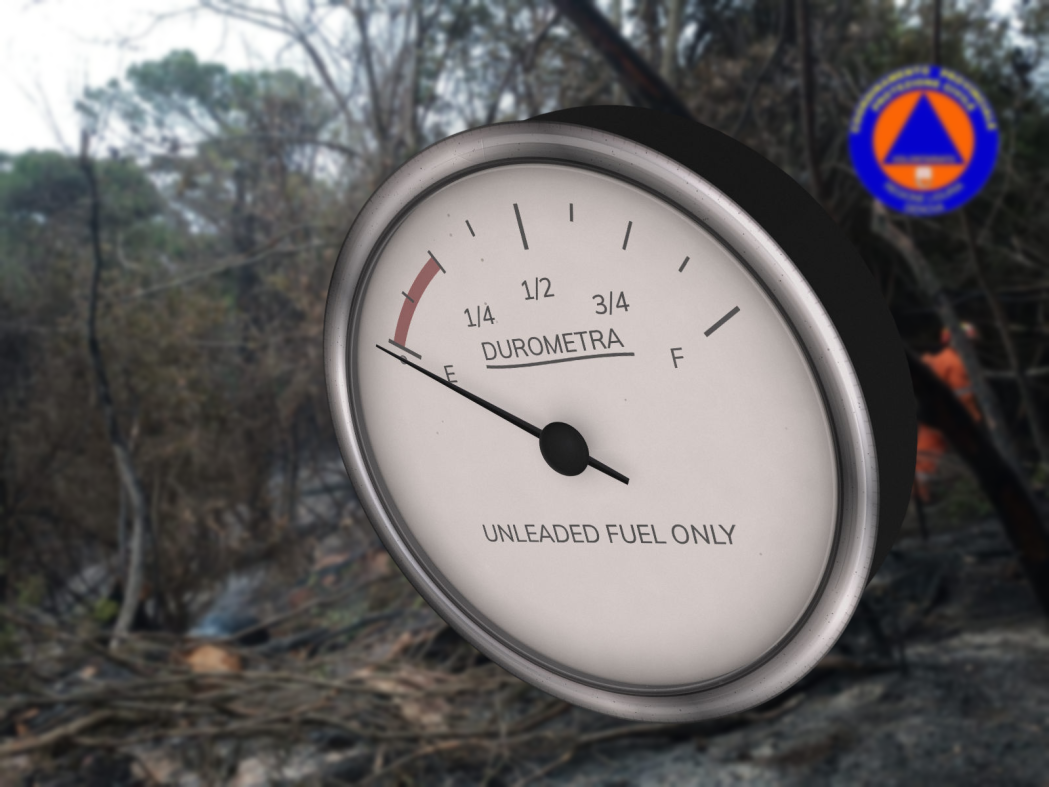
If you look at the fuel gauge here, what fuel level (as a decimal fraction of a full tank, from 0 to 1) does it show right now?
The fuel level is 0
